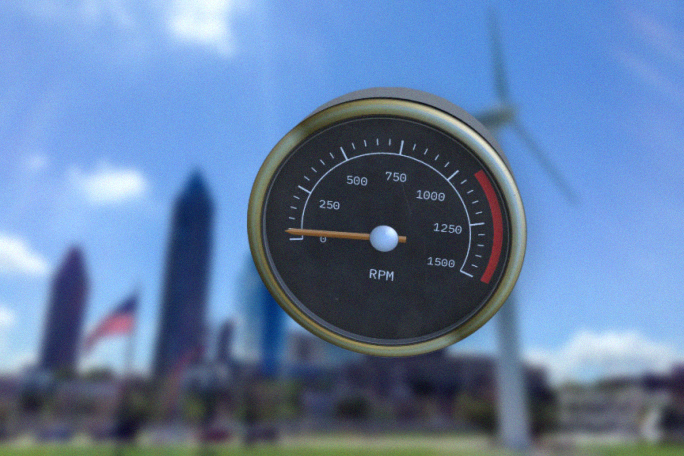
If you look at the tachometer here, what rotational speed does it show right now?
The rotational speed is 50 rpm
